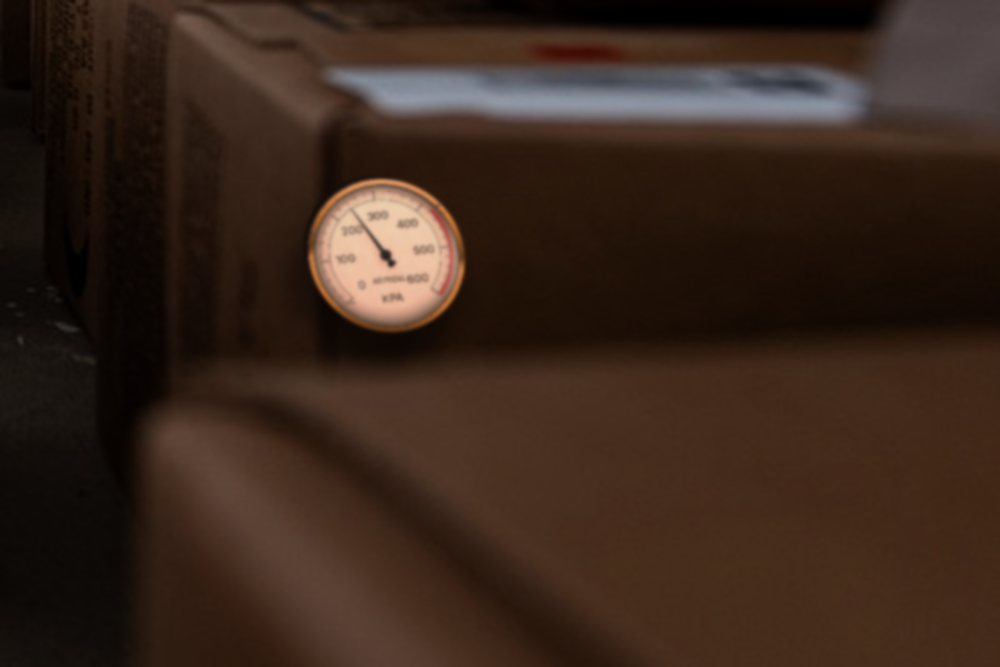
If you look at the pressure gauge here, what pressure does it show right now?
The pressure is 240 kPa
